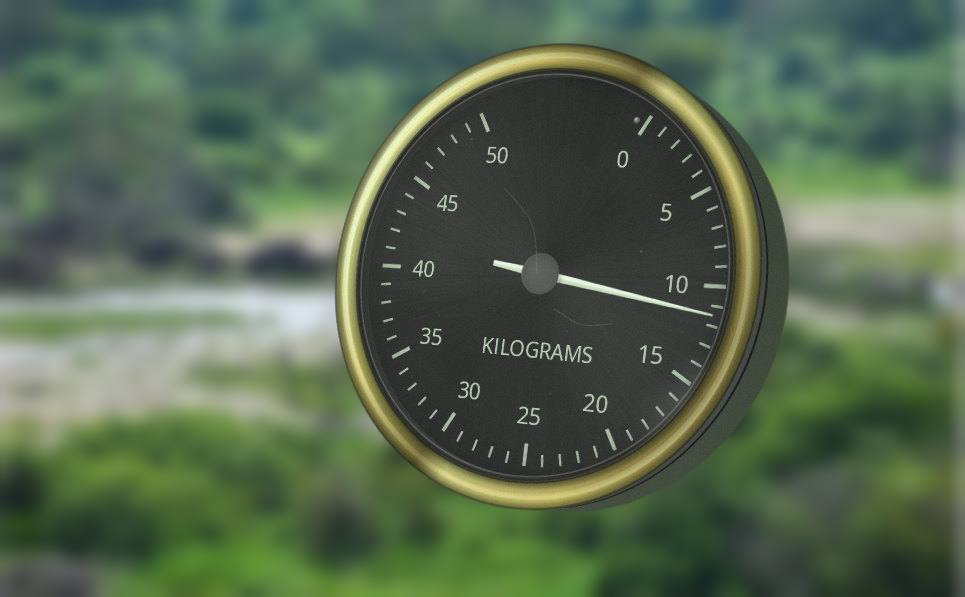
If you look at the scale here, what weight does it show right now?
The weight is 11.5 kg
